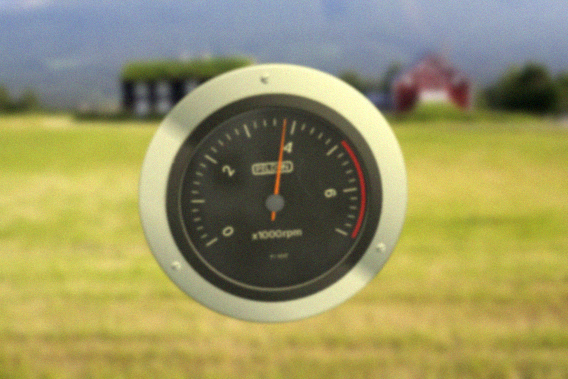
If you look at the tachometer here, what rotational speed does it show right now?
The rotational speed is 3800 rpm
